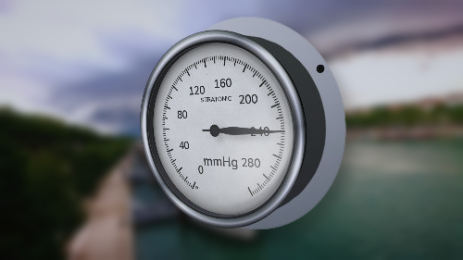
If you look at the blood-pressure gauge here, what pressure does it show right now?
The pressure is 240 mmHg
